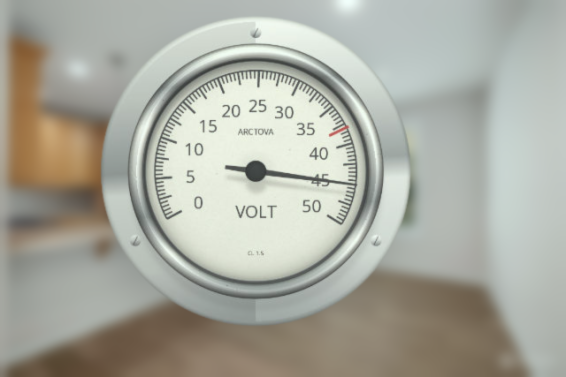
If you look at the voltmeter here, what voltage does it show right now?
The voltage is 45 V
